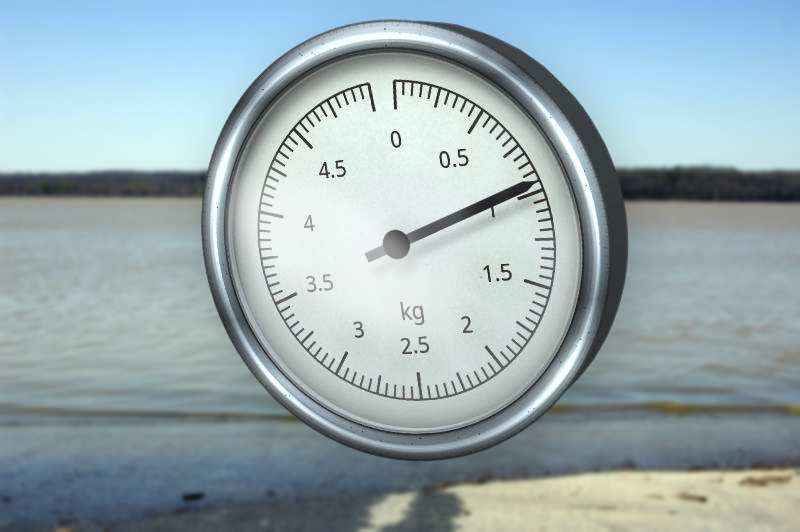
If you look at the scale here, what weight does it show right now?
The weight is 0.95 kg
